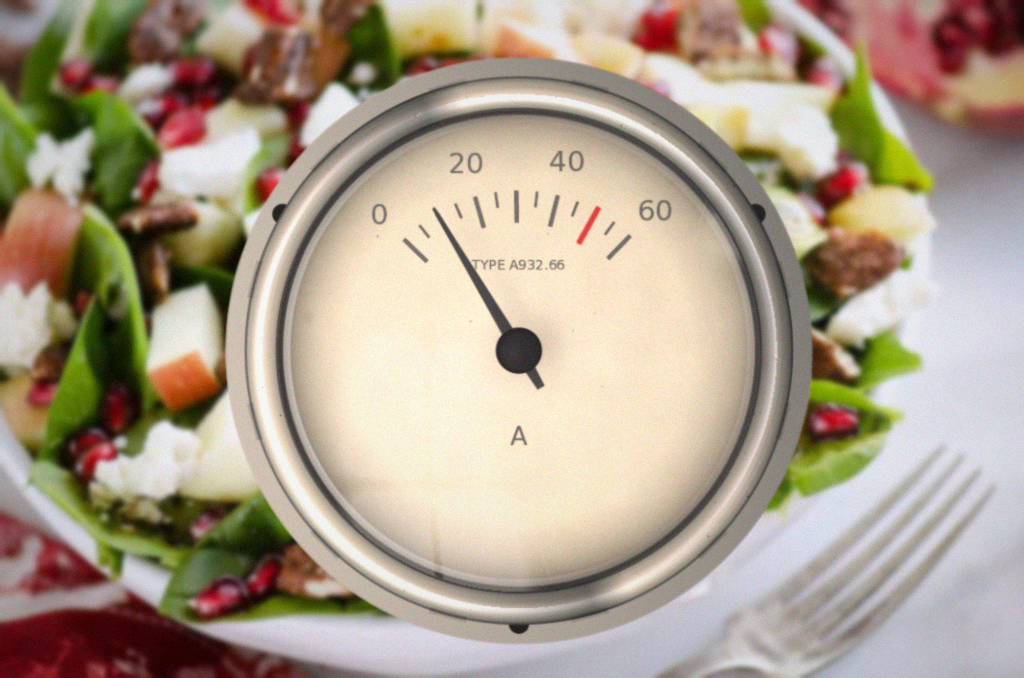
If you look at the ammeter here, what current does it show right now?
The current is 10 A
